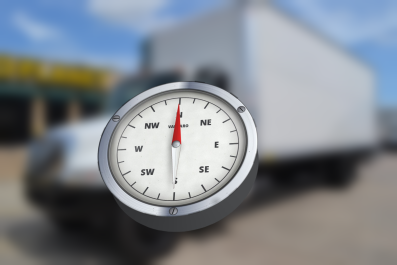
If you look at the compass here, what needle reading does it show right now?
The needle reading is 0 °
